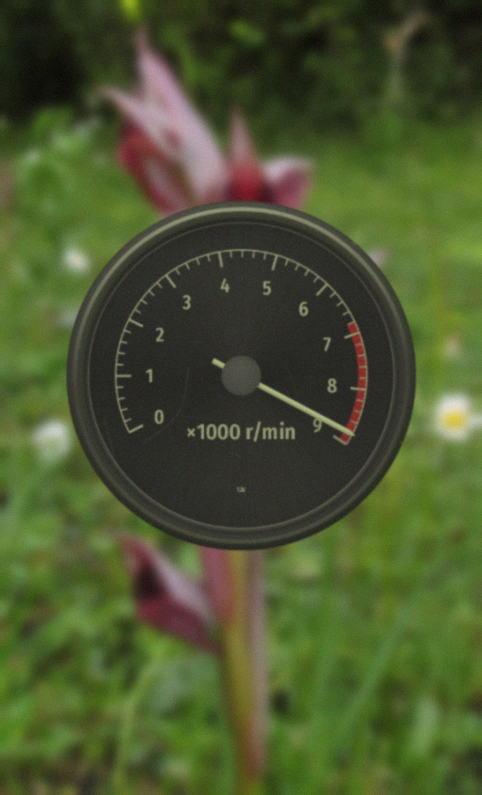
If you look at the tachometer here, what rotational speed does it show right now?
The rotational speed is 8800 rpm
